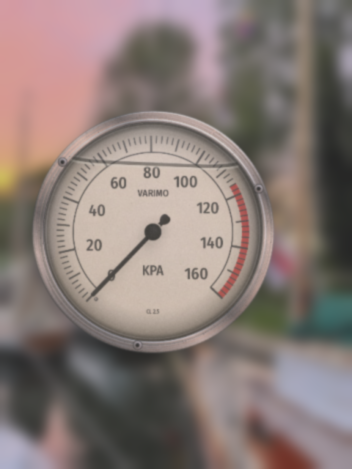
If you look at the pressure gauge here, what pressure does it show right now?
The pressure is 0 kPa
